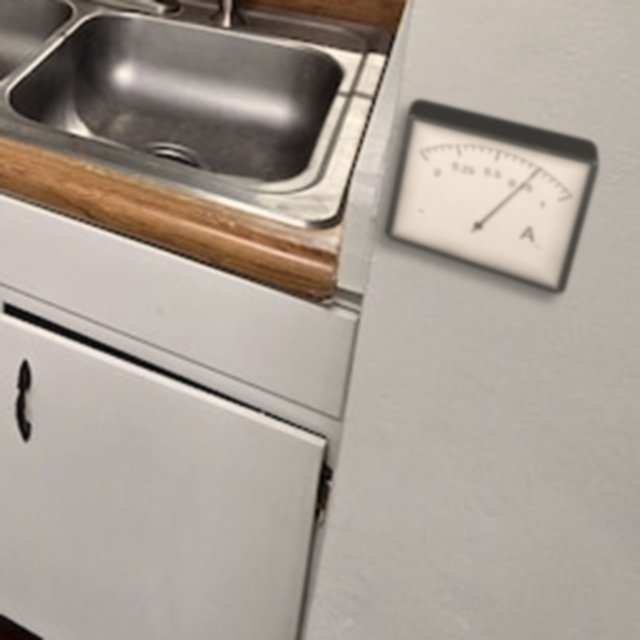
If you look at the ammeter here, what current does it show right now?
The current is 0.75 A
